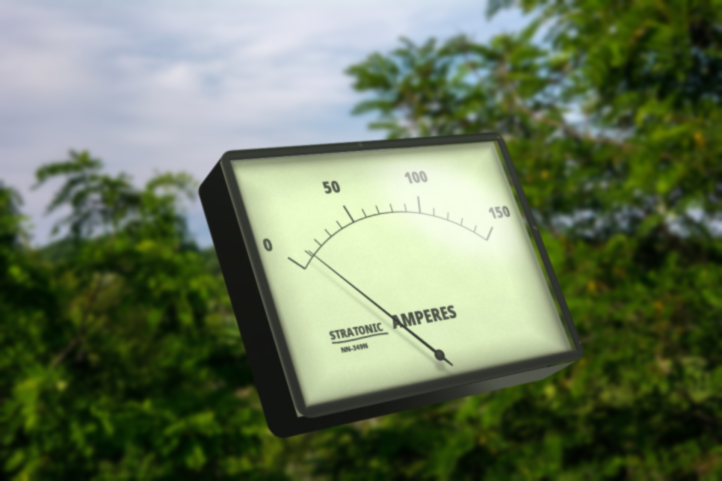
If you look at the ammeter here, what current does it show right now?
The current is 10 A
